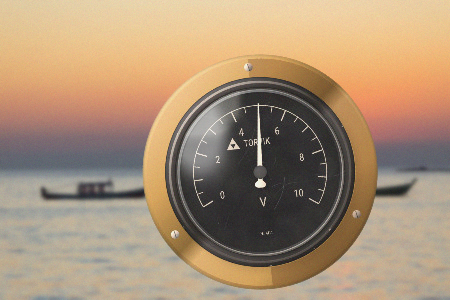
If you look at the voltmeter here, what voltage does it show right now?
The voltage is 5 V
